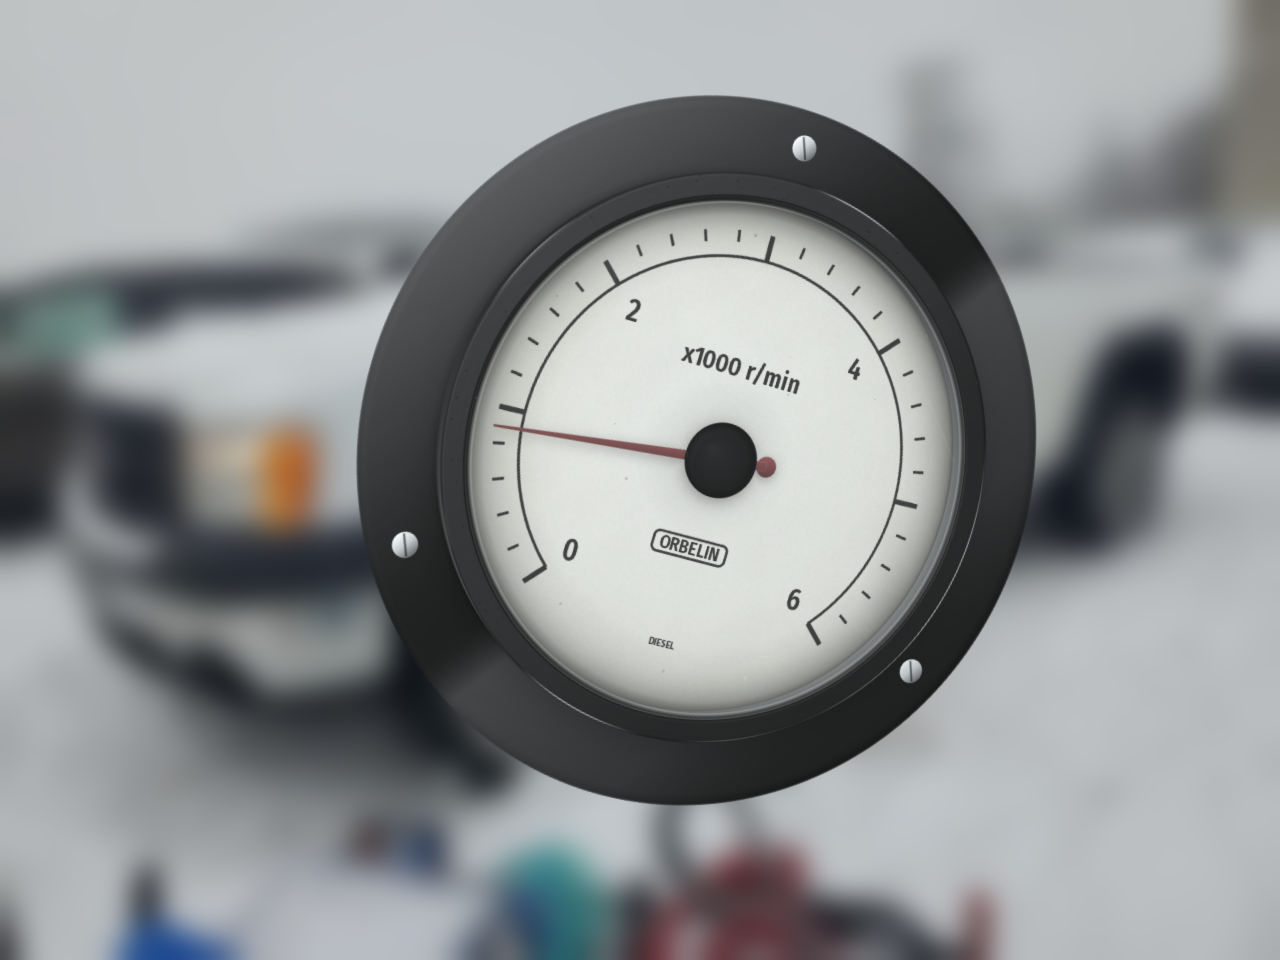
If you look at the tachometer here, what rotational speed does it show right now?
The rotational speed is 900 rpm
